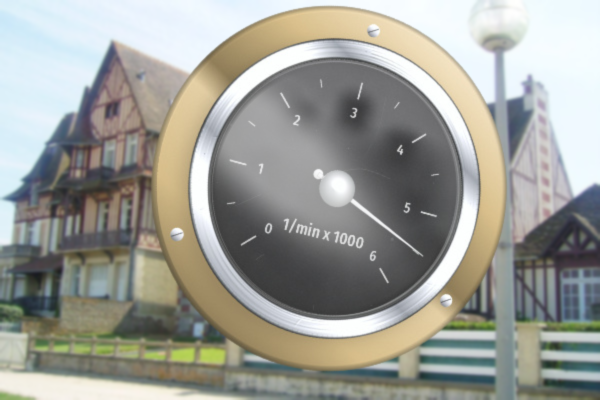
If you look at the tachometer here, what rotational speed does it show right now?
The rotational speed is 5500 rpm
